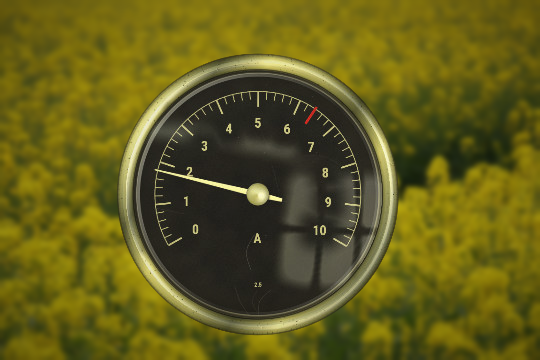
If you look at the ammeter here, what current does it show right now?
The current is 1.8 A
